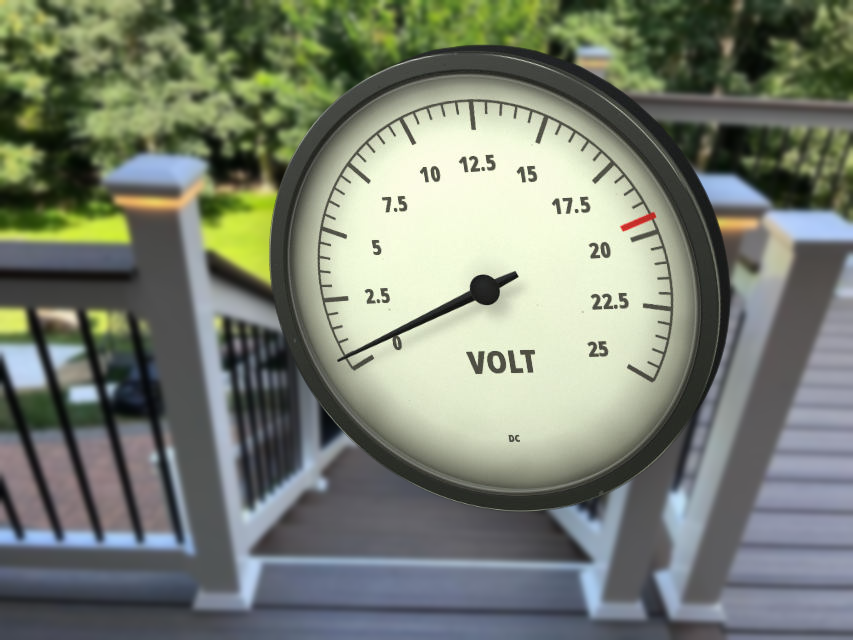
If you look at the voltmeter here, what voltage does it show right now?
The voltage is 0.5 V
